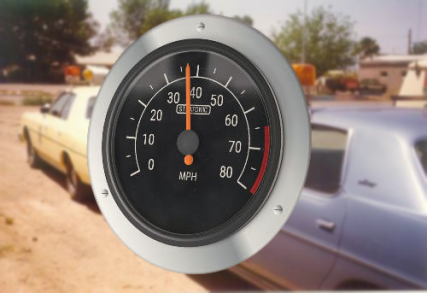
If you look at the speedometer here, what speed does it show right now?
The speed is 37.5 mph
